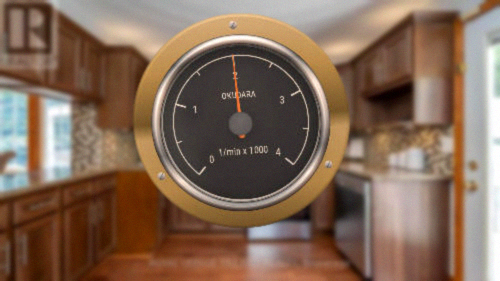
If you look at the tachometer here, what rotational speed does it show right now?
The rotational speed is 2000 rpm
